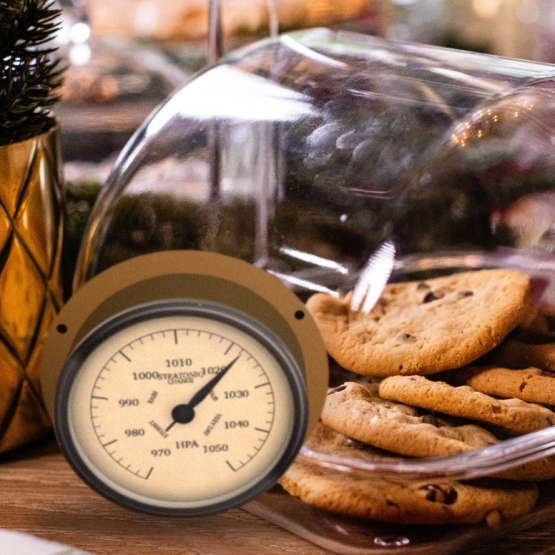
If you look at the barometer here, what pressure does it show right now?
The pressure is 1022 hPa
